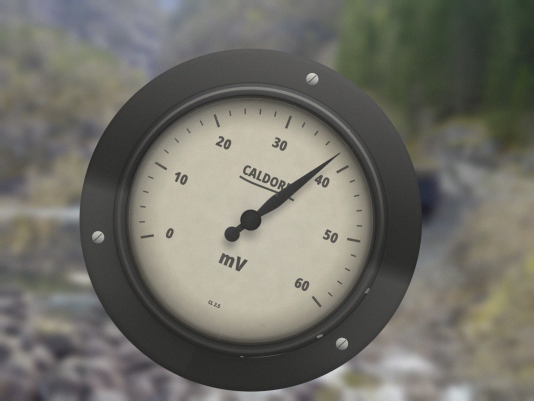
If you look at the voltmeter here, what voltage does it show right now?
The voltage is 38 mV
